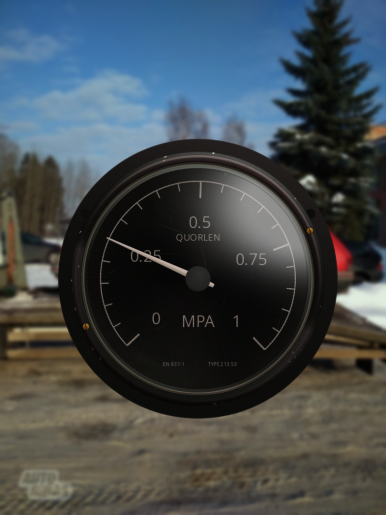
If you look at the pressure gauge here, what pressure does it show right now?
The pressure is 0.25 MPa
